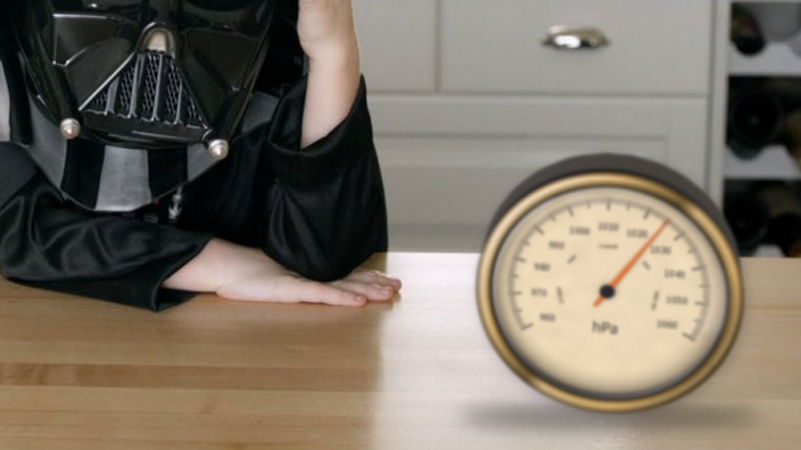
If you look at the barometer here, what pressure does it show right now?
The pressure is 1025 hPa
